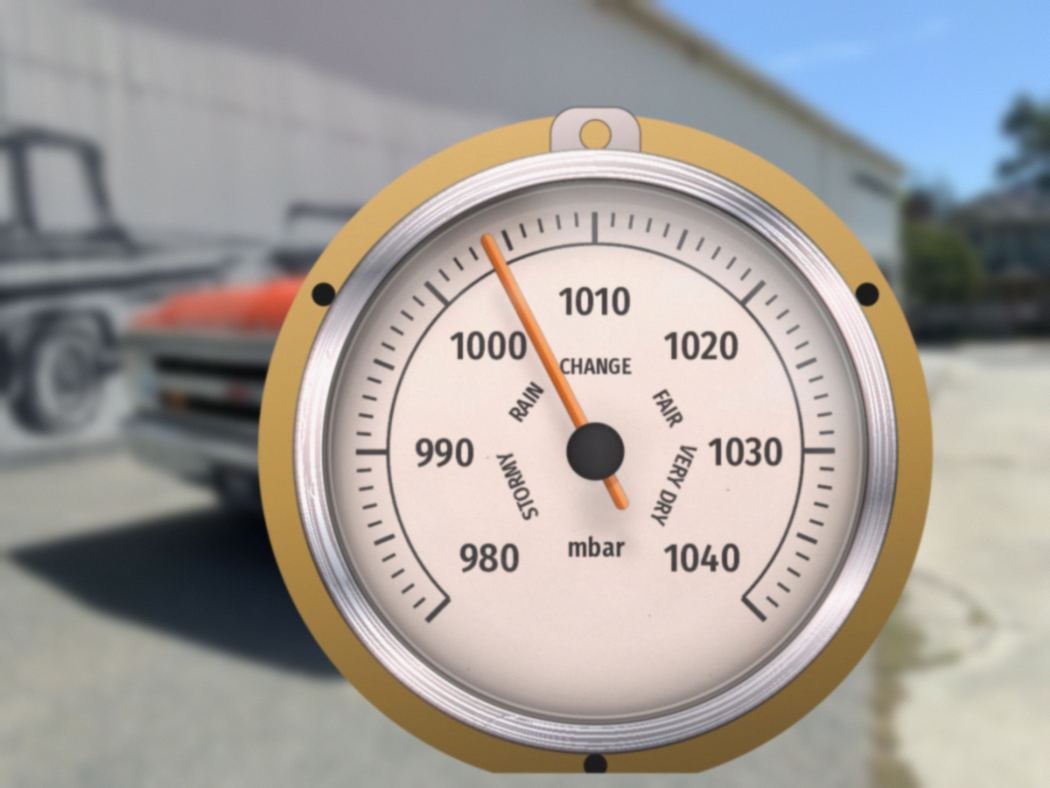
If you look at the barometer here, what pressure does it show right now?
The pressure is 1004 mbar
